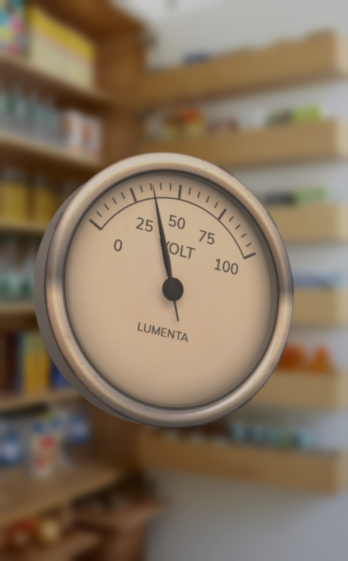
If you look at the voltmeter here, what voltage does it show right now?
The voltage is 35 V
